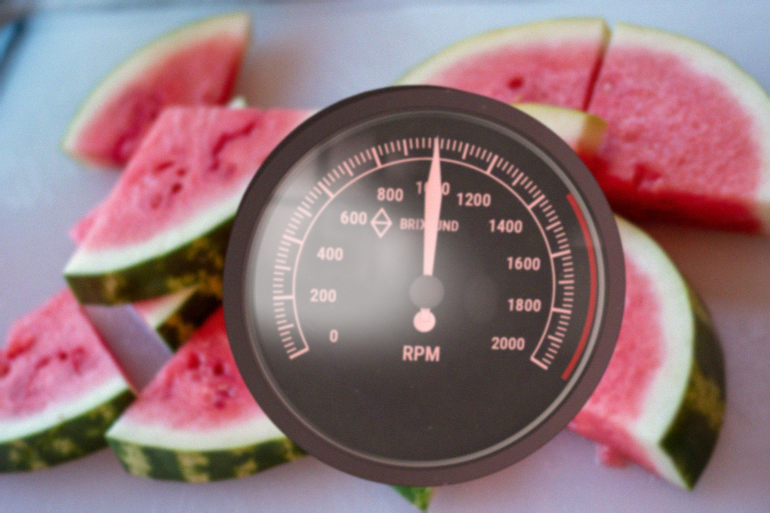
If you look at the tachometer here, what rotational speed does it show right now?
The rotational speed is 1000 rpm
